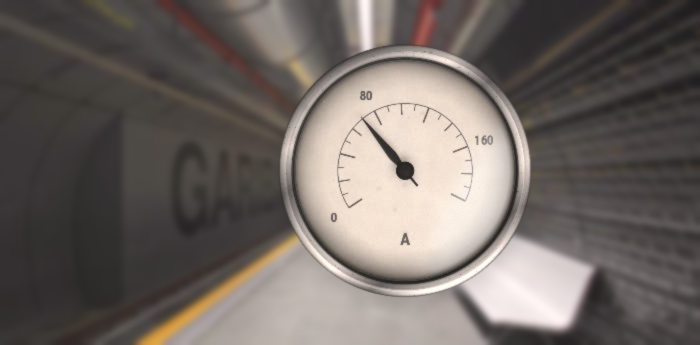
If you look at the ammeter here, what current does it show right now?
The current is 70 A
